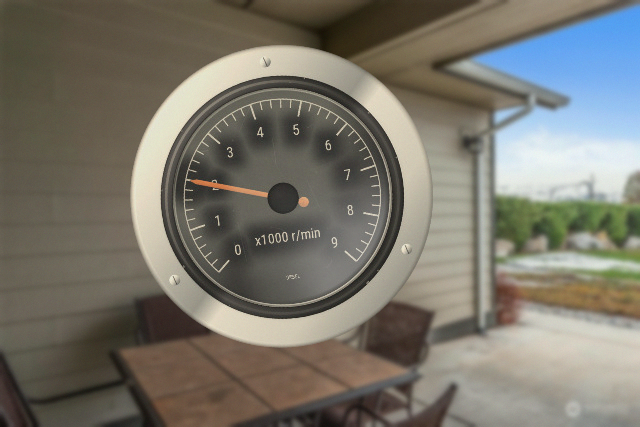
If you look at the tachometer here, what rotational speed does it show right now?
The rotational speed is 2000 rpm
